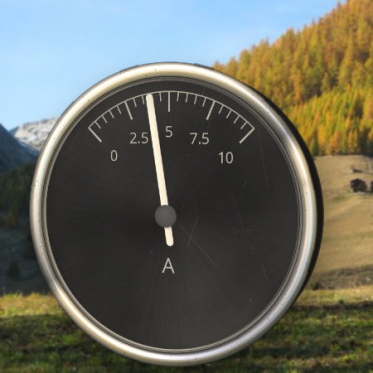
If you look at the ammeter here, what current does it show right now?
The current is 4 A
